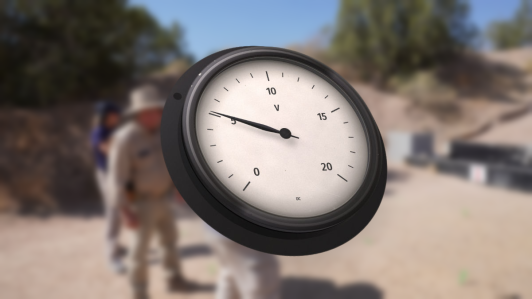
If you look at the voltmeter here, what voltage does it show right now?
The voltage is 5 V
